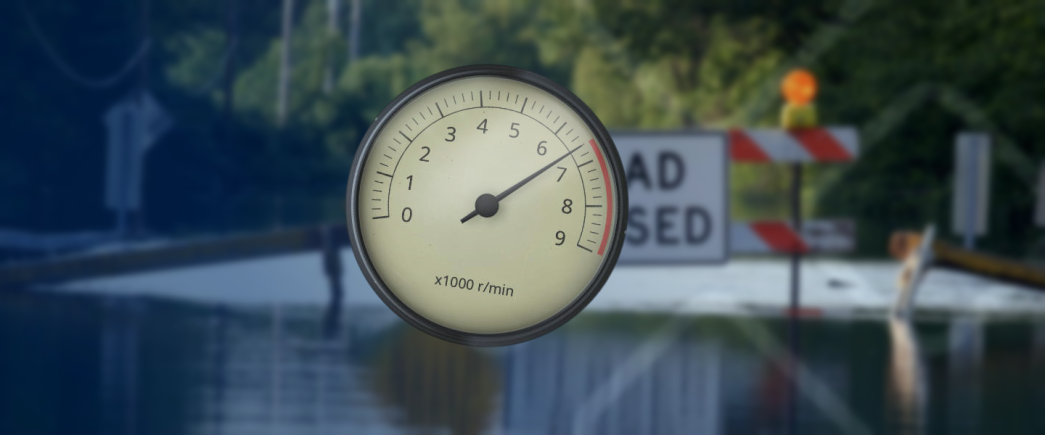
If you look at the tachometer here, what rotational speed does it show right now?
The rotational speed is 6600 rpm
